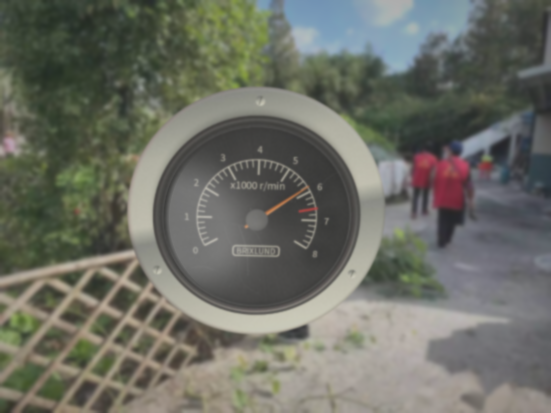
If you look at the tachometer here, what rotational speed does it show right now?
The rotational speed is 5800 rpm
